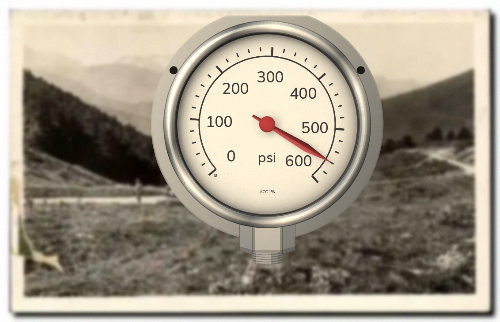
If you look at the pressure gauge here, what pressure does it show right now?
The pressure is 560 psi
